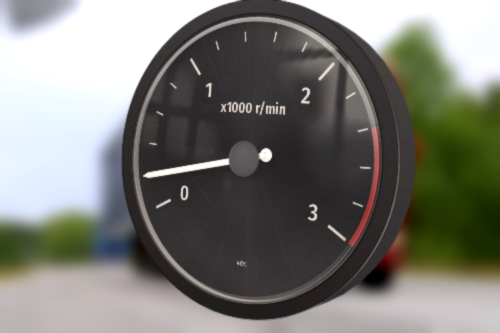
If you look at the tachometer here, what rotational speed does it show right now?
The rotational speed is 200 rpm
